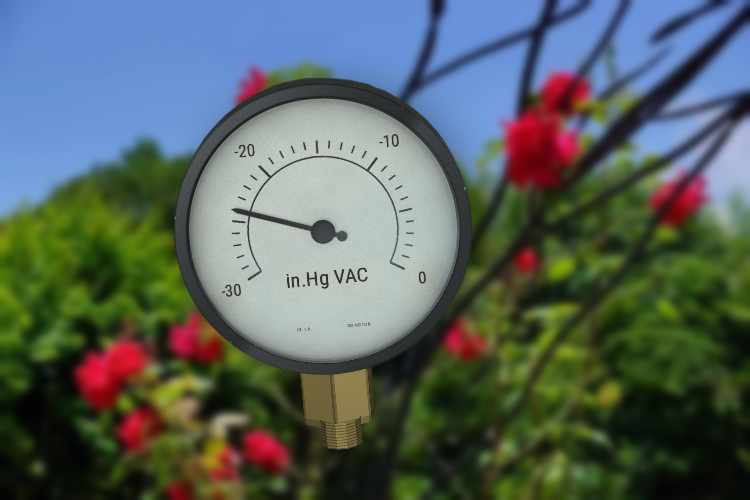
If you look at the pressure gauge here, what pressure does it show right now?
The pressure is -24 inHg
